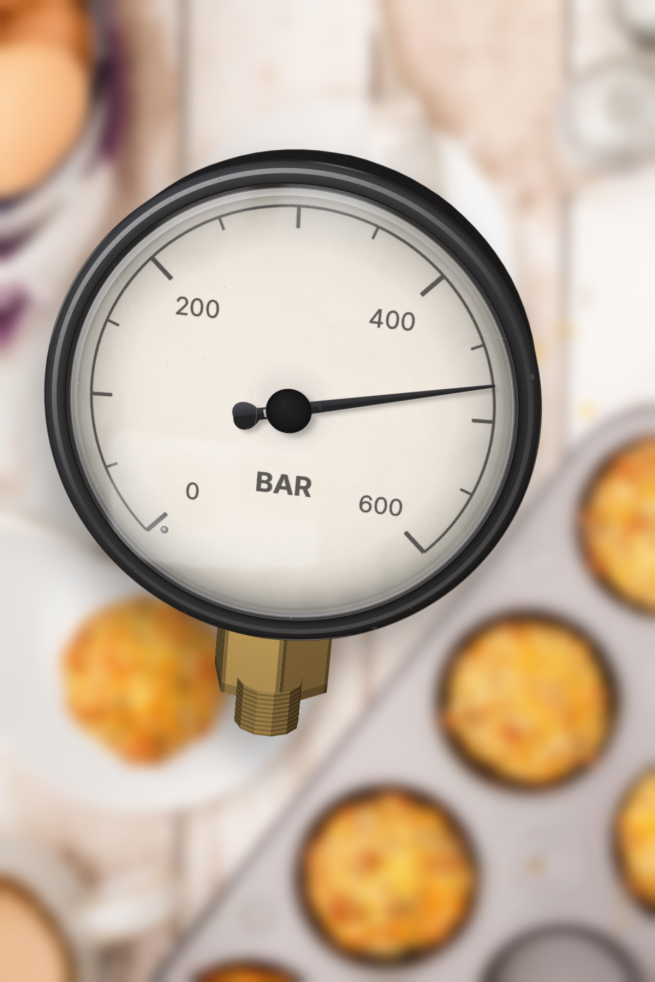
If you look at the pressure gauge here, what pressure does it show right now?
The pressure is 475 bar
